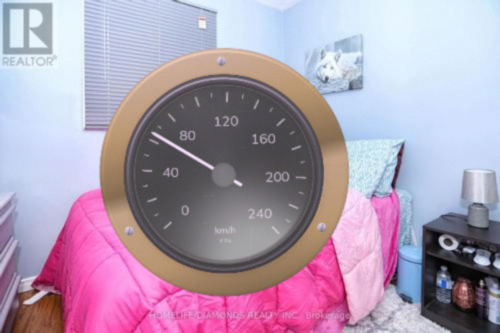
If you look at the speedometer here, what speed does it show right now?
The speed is 65 km/h
